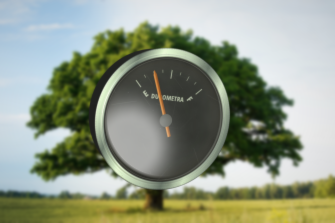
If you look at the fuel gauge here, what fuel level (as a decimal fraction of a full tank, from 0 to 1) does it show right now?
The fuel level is 0.25
